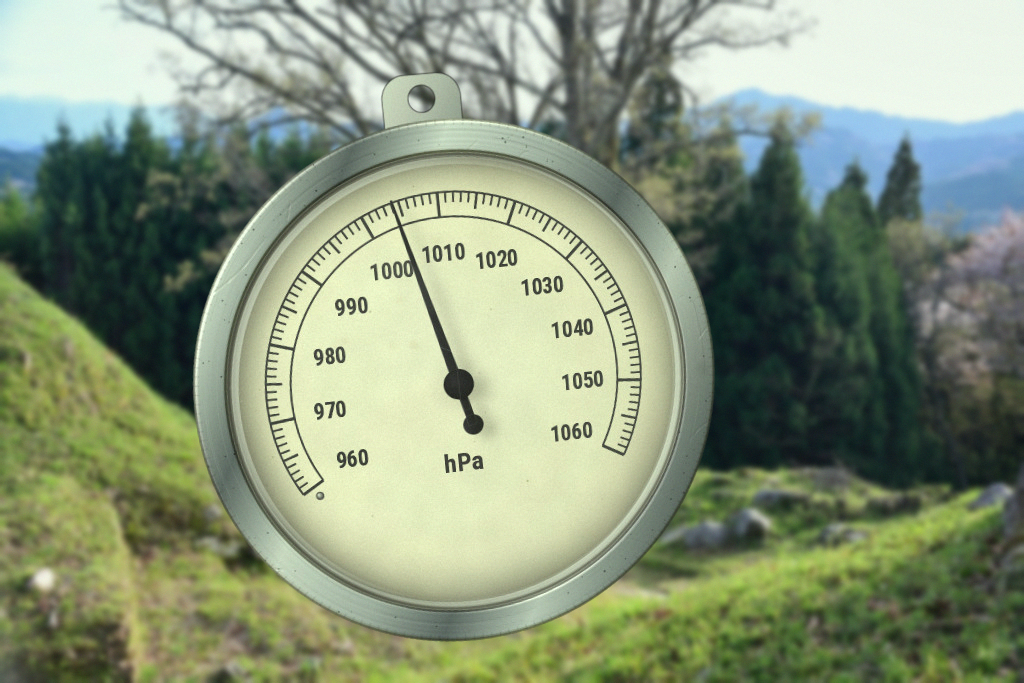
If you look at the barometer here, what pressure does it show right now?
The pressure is 1004 hPa
